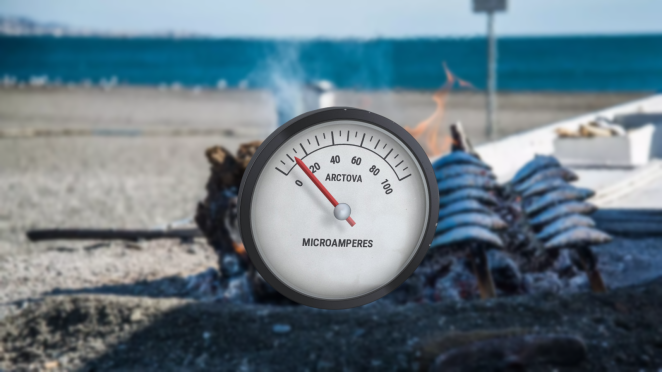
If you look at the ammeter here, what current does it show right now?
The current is 12.5 µA
